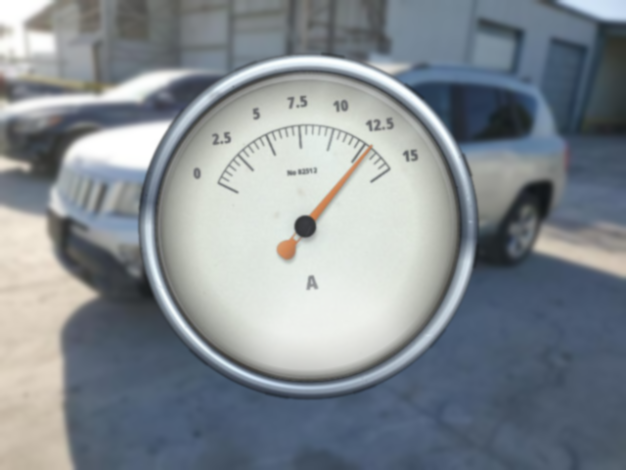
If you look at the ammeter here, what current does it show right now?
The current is 13 A
